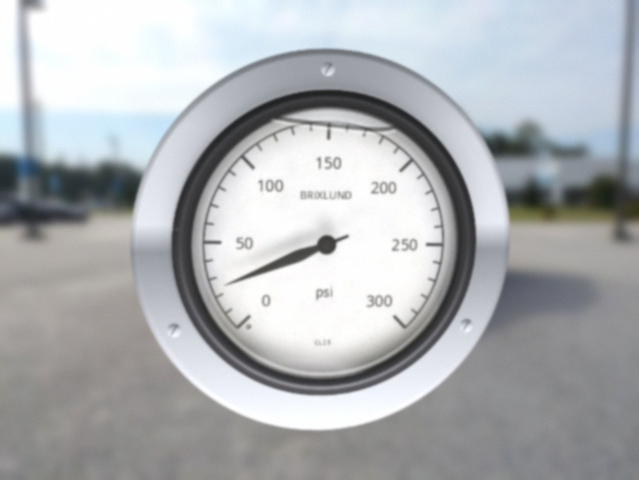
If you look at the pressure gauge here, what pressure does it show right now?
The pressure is 25 psi
